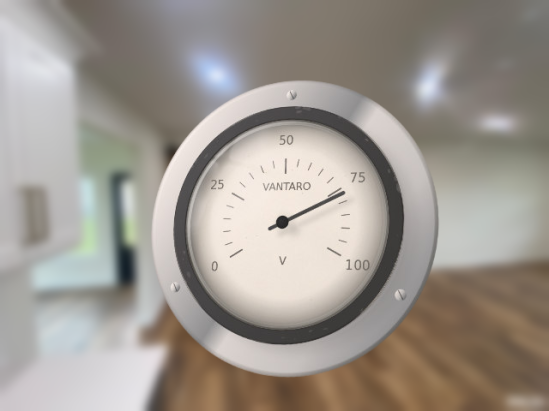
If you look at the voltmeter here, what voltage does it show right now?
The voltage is 77.5 V
